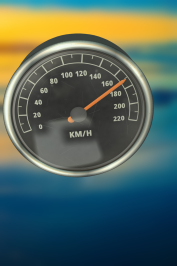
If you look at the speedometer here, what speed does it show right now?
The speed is 170 km/h
